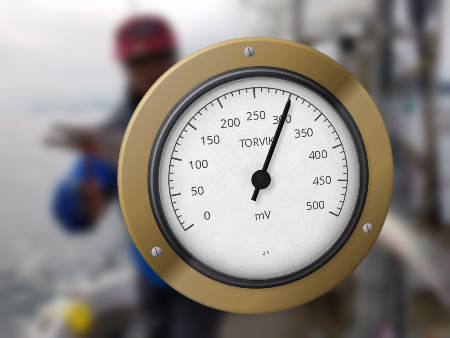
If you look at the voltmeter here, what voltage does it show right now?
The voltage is 300 mV
